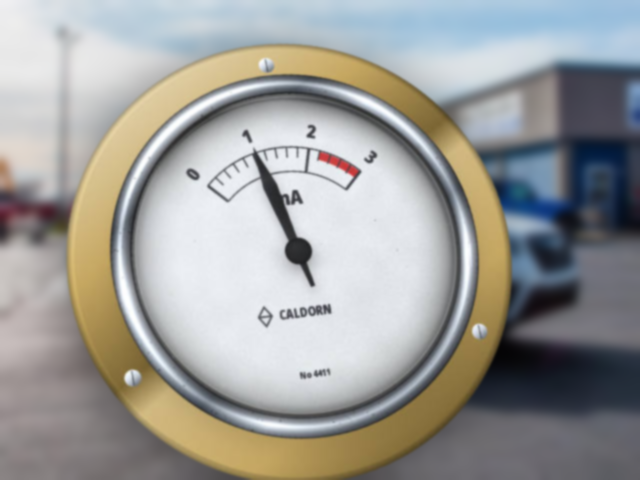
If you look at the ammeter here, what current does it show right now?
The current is 1 mA
